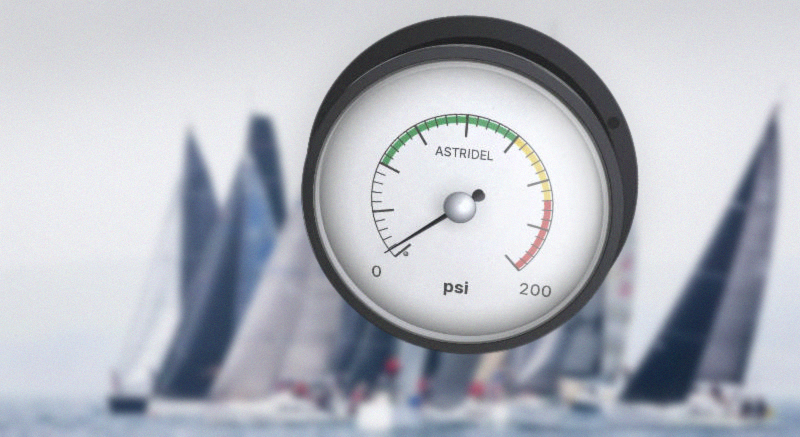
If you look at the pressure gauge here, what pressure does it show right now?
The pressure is 5 psi
